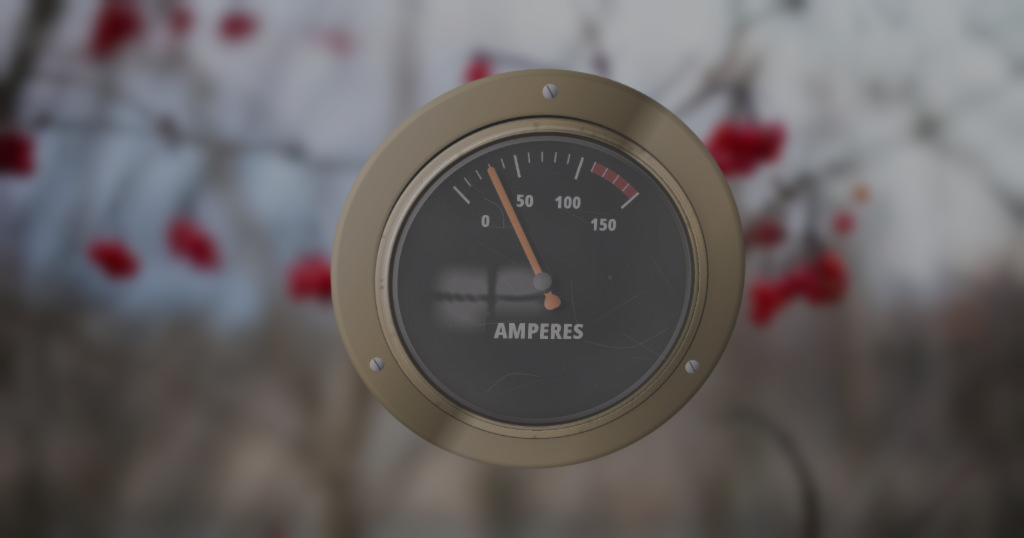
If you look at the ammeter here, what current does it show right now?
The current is 30 A
